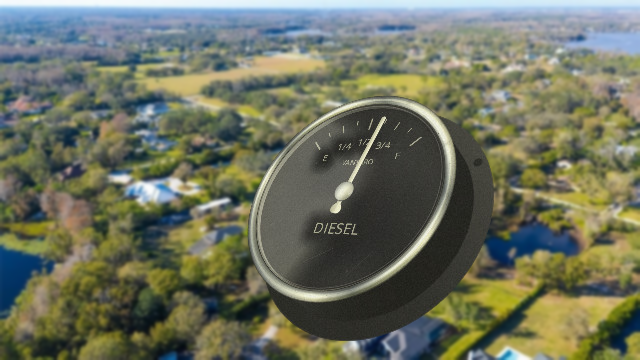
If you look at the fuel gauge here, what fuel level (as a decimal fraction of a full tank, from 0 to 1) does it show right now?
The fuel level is 0.625
